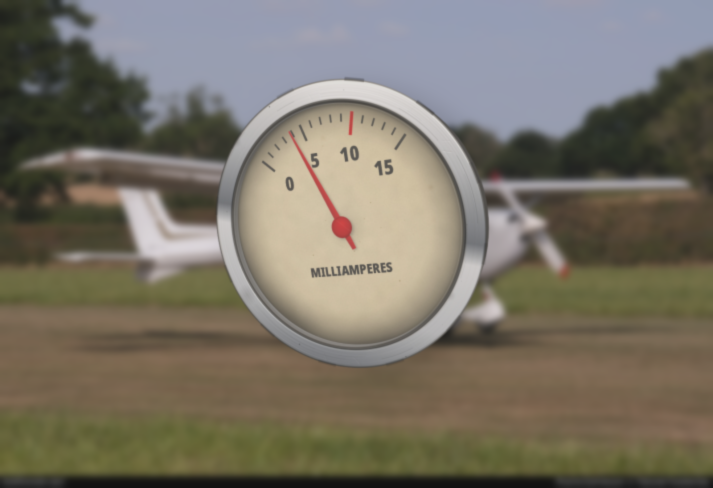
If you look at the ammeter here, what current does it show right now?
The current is 4 mA
